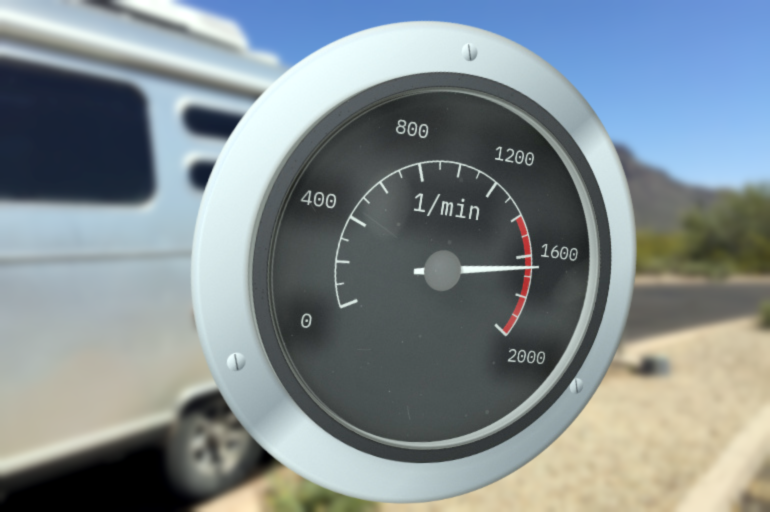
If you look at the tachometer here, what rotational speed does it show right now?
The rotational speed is 1650 rpm
